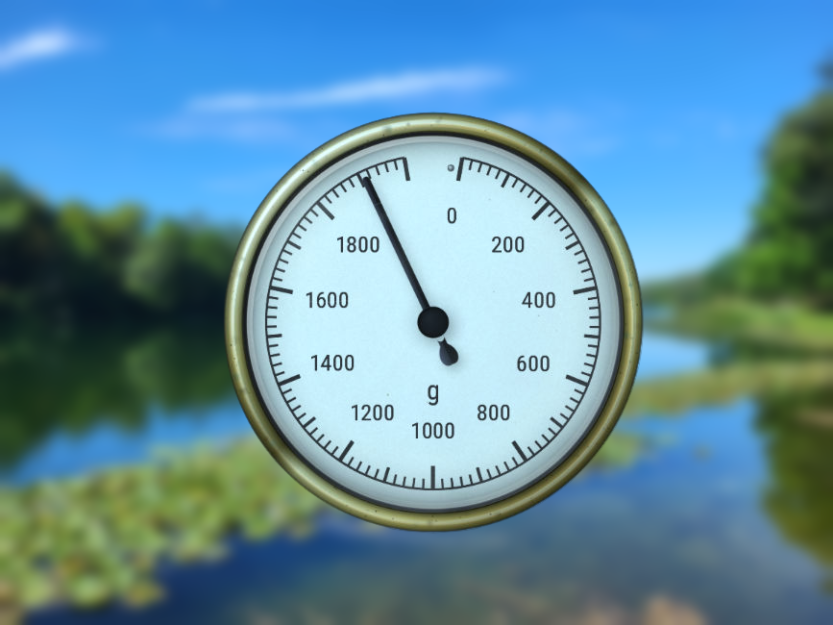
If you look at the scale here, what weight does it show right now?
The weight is 1910 g
